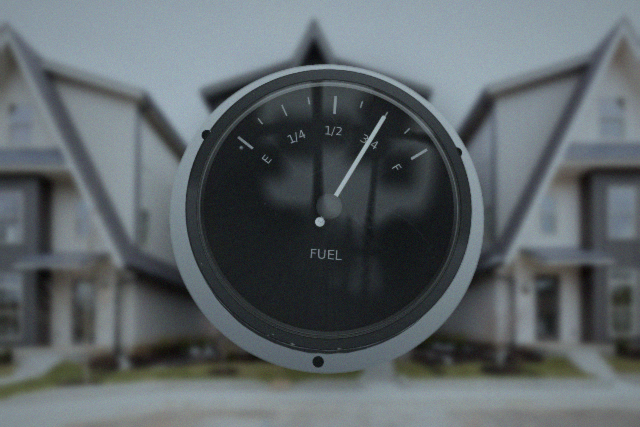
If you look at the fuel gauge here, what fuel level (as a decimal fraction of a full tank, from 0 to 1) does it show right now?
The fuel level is 0.75
